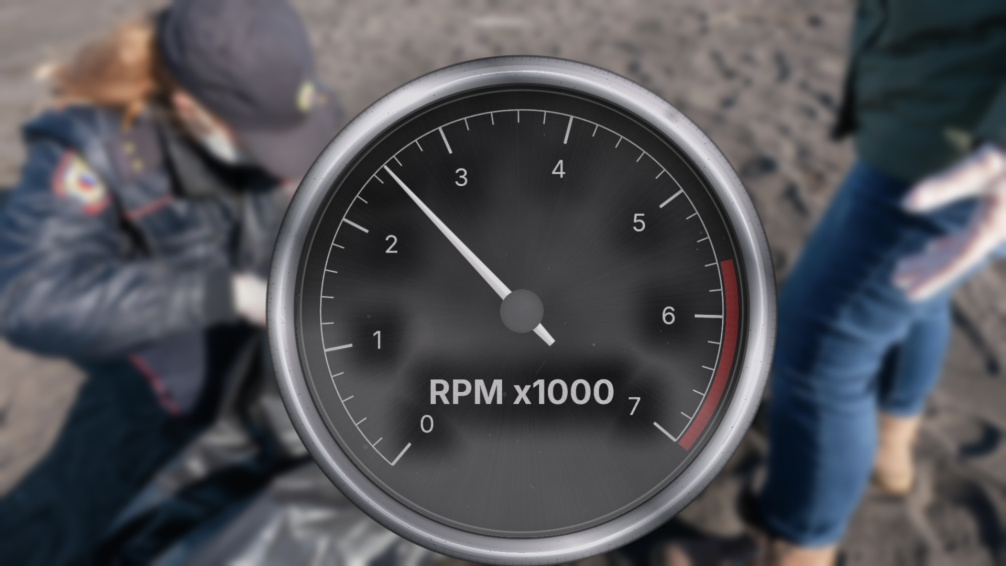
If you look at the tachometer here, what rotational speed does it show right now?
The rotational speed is 2500 rpm
